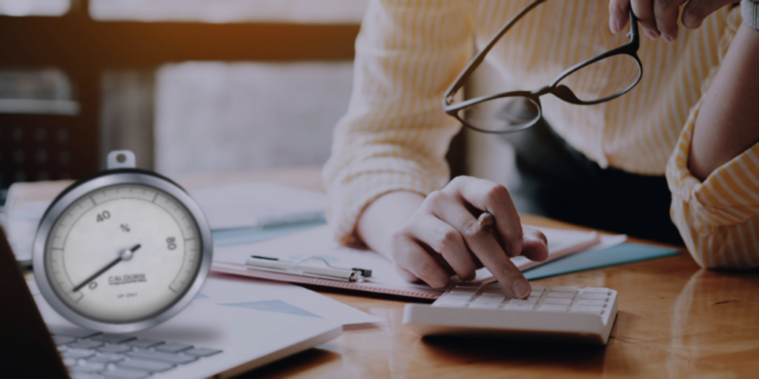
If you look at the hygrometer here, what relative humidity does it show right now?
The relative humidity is 4 %
